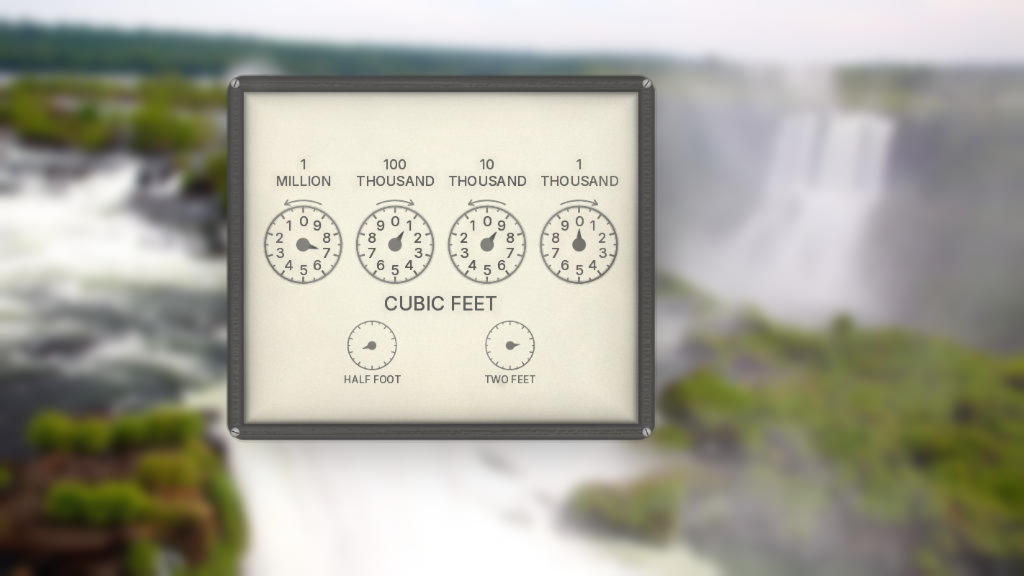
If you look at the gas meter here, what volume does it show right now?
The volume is 709000 ft³
